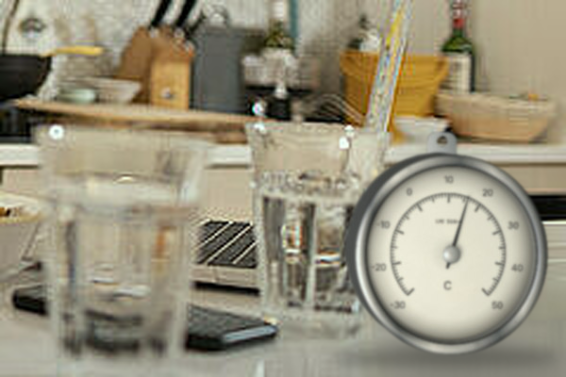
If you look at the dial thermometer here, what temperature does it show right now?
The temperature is 15 °C
